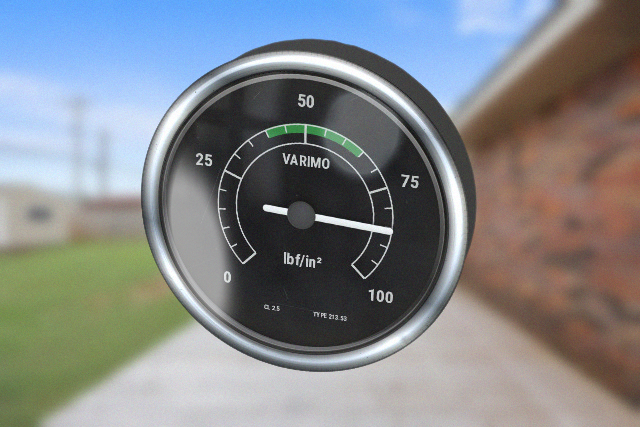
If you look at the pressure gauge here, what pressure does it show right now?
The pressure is 85 psi
